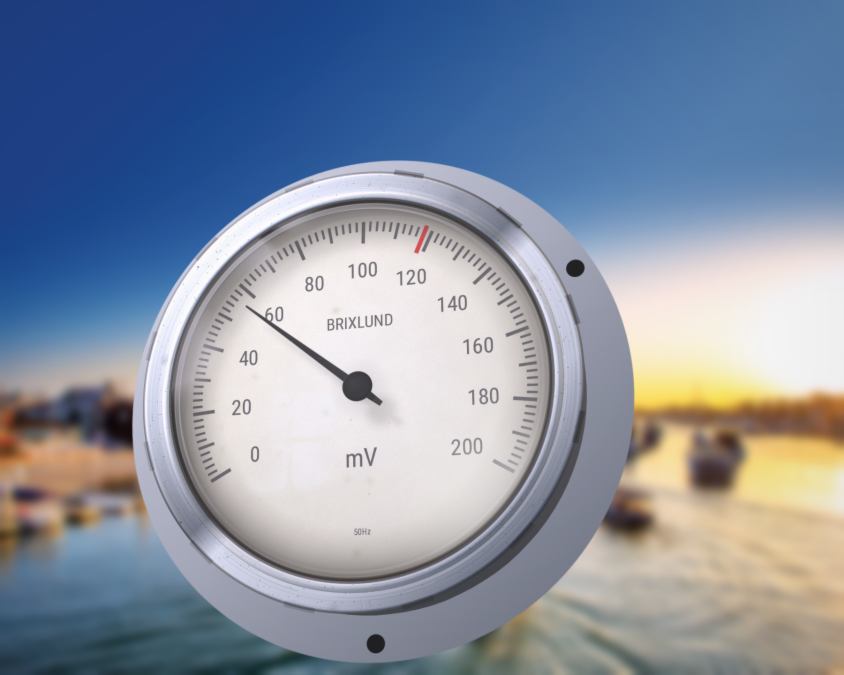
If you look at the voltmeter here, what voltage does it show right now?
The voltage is 56 mV
